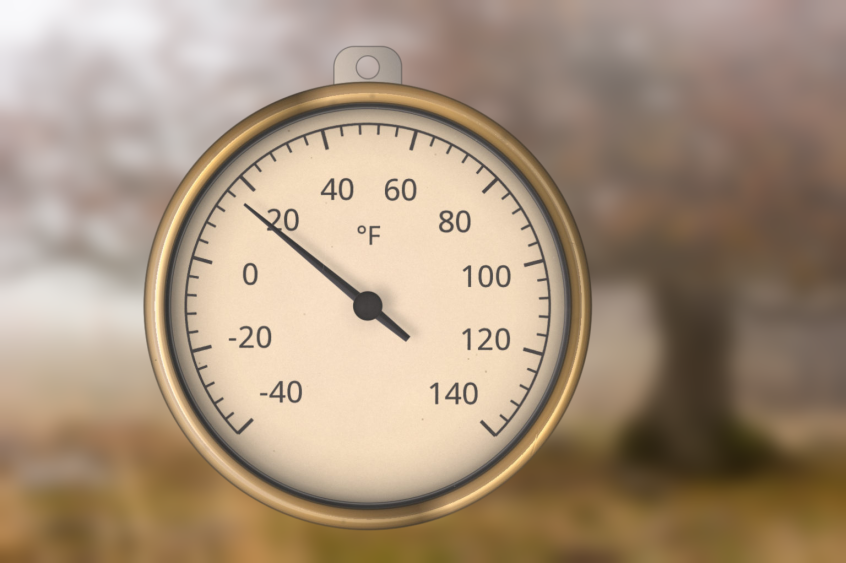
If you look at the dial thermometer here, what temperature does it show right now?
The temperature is 16 °F
